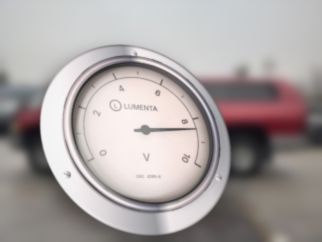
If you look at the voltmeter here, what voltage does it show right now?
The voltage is 8.5 V
